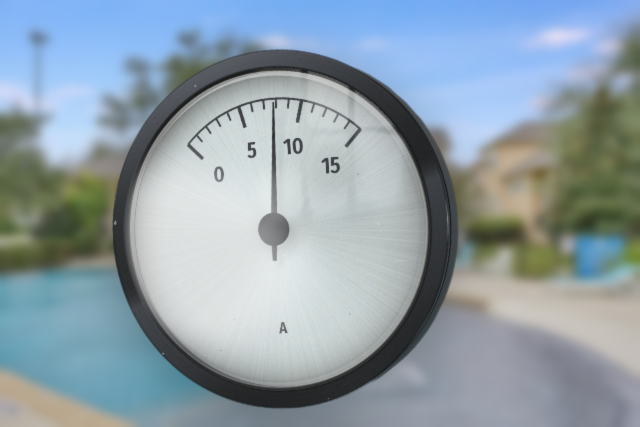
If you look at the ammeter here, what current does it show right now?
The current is 8 A
